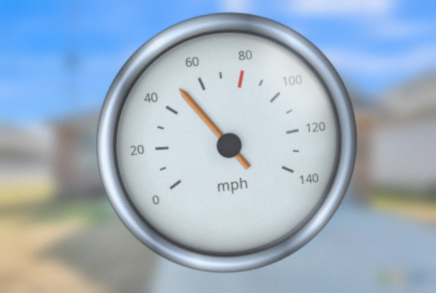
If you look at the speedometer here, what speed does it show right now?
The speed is 50 mph
